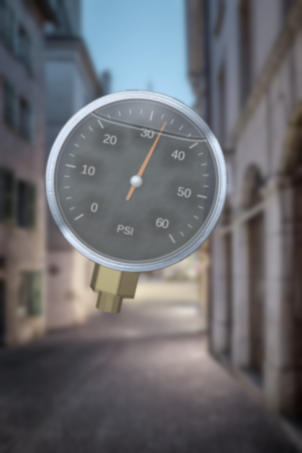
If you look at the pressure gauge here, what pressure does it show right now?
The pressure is 33 psi
